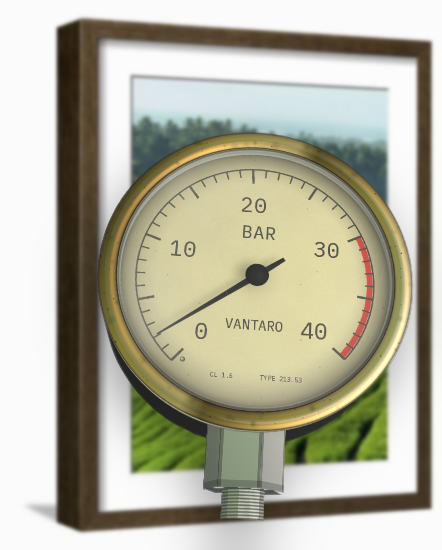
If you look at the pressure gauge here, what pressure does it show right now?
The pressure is 2 bar
